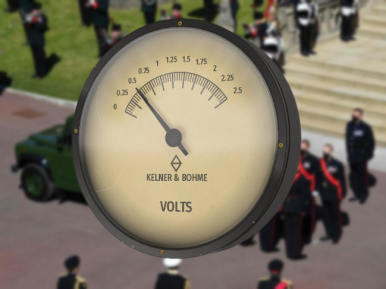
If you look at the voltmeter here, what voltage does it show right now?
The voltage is 0.5 V
